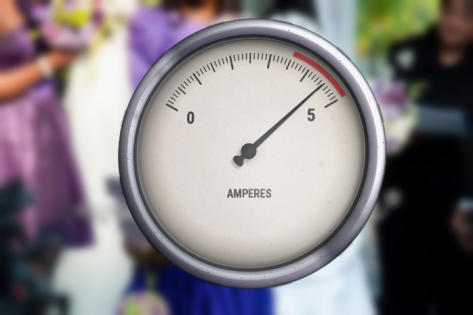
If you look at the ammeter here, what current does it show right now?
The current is 4.5 A
